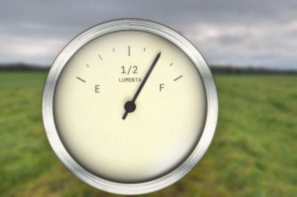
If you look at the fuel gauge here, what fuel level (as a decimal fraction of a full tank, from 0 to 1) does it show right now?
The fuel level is 0.75
